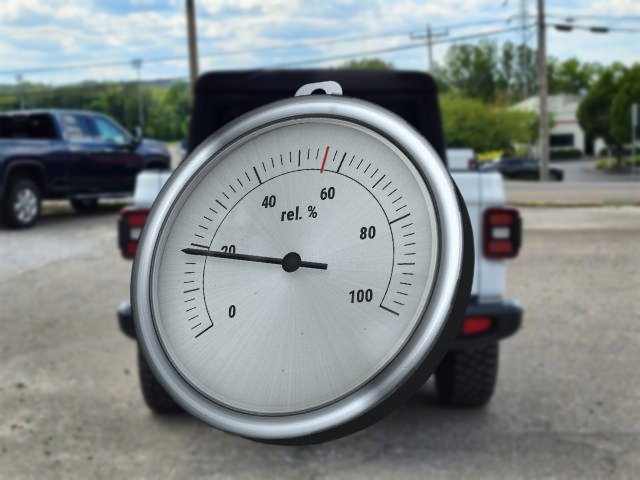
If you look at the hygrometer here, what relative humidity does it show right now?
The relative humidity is 18 %
